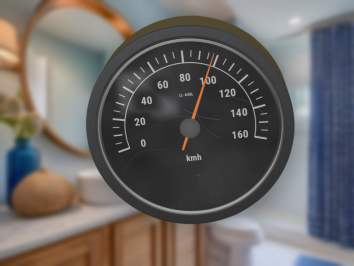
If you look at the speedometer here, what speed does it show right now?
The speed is 97.5 km/h
